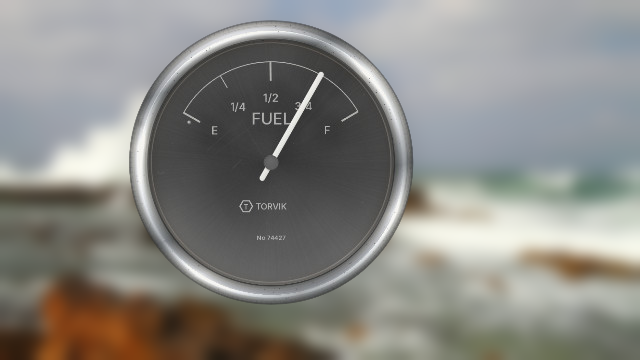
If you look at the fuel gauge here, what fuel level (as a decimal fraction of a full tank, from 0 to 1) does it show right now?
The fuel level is 0.75
